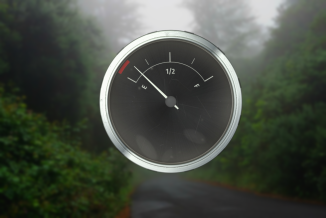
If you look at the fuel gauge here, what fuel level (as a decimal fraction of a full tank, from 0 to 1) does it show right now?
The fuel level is 0.125
